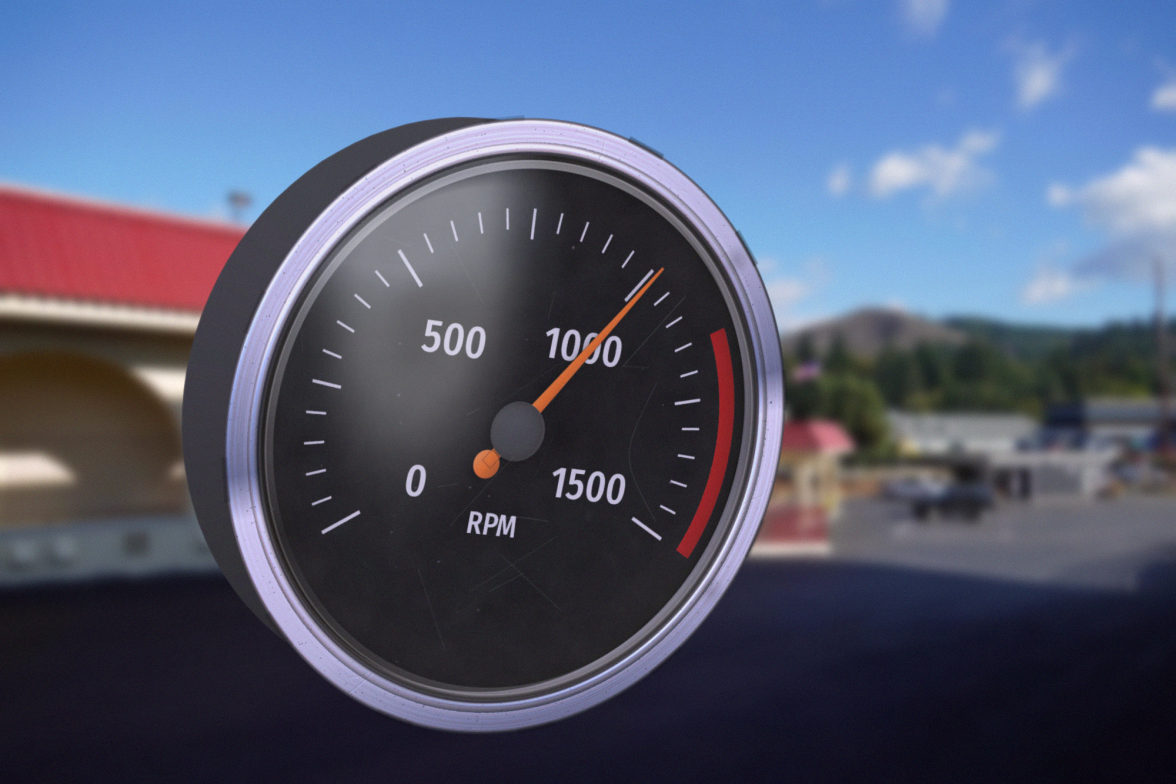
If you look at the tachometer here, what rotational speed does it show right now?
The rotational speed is 1000 rpm
